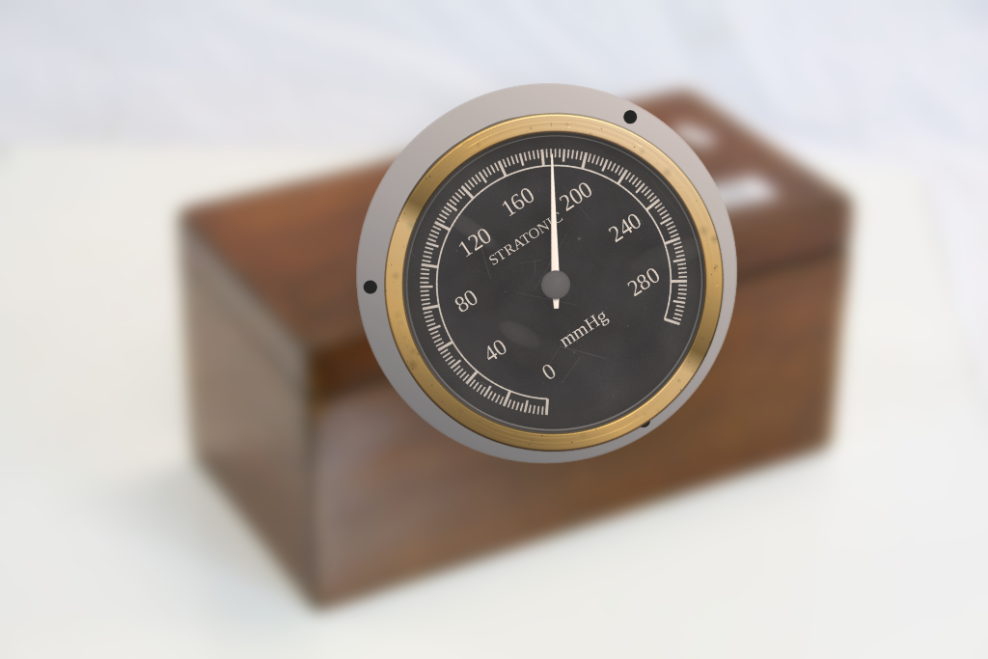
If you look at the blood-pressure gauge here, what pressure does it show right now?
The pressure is 184 mmHg
